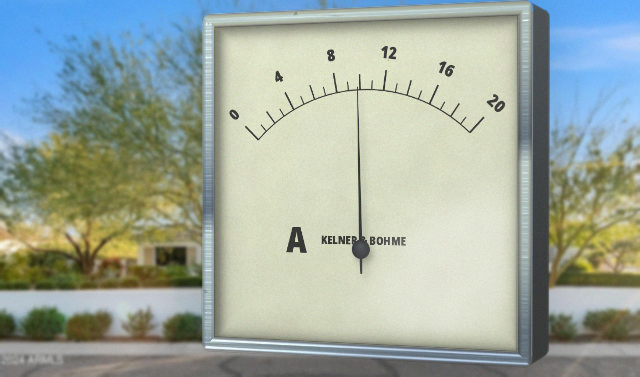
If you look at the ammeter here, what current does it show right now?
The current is 10 A
